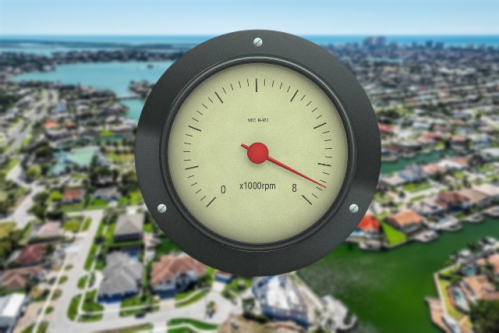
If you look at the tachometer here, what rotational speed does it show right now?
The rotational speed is 7500 rpm
